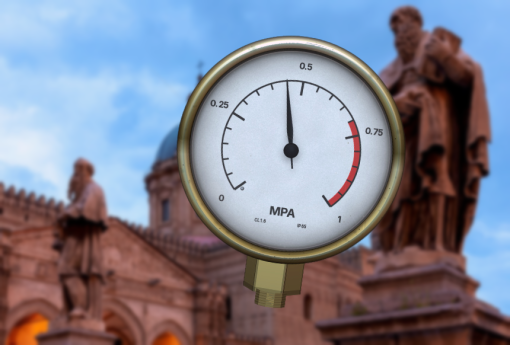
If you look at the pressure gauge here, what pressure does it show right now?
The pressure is 0.45 MPa
